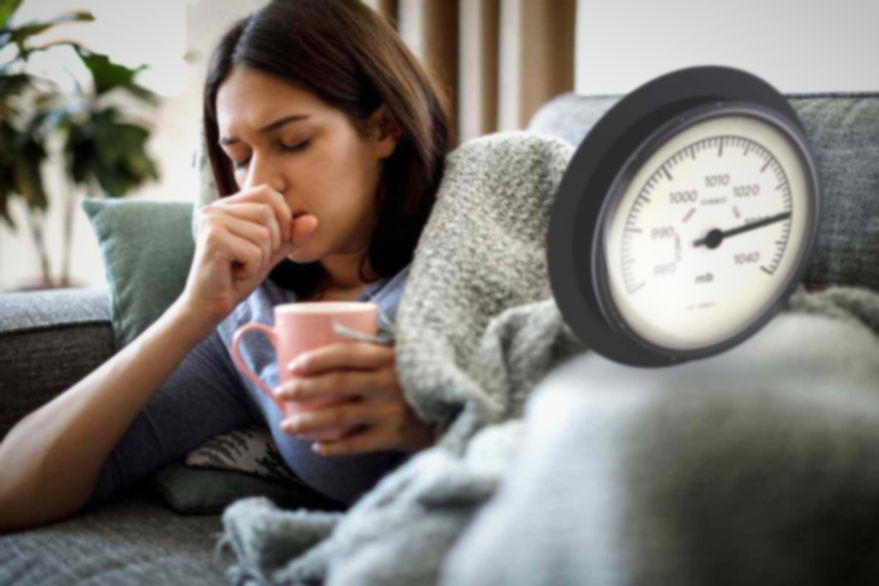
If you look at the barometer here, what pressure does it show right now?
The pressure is 1030 mbar
